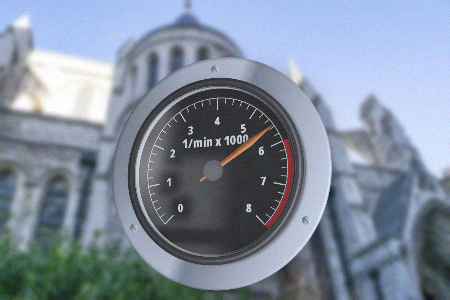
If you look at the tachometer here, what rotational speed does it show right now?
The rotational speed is 5600 rpm
